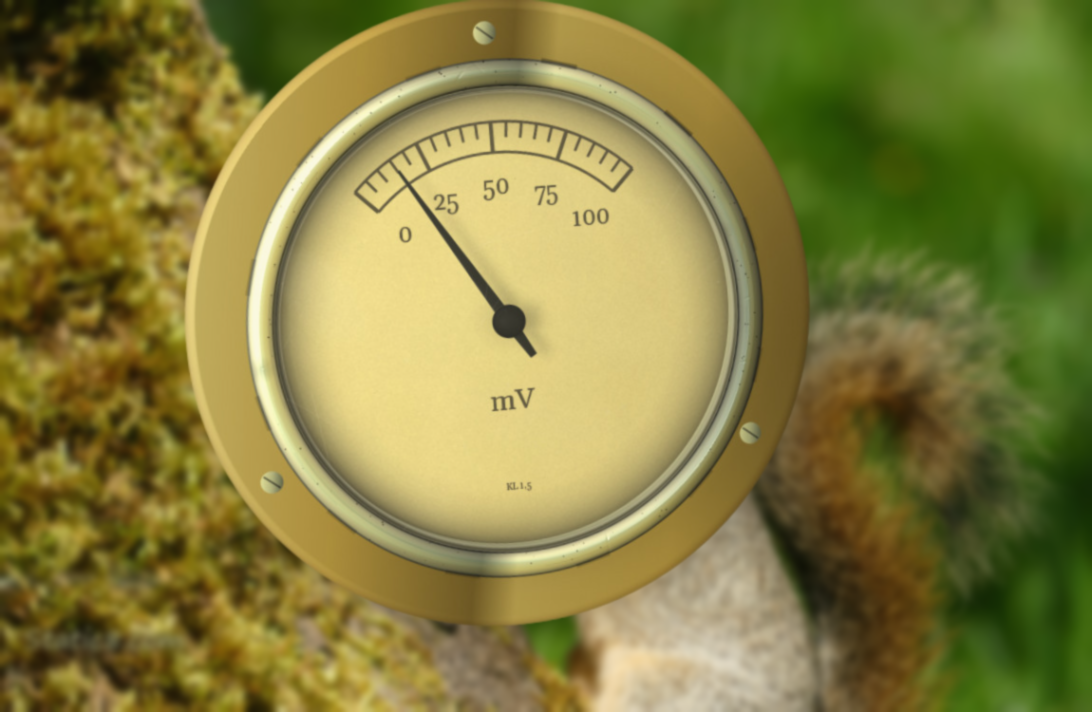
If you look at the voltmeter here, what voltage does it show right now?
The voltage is 15 mV
